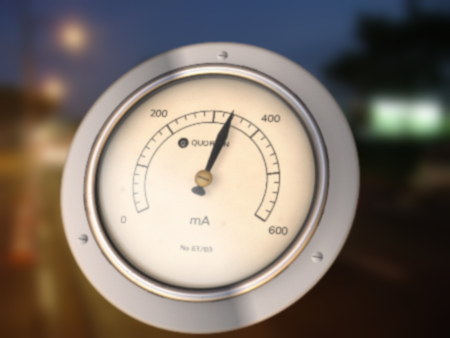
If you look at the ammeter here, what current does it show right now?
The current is 340 mA
